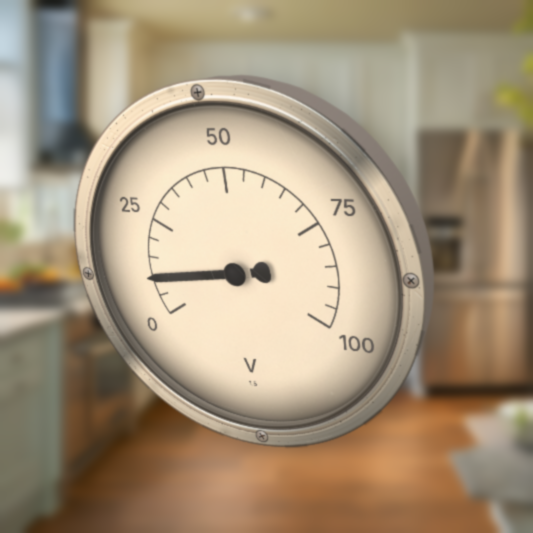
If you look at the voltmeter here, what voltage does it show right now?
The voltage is 10 V
